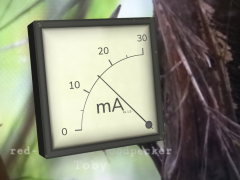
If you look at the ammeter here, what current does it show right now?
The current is 15 mA
